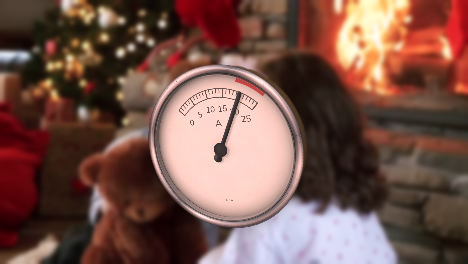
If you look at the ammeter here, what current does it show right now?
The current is 20 A
